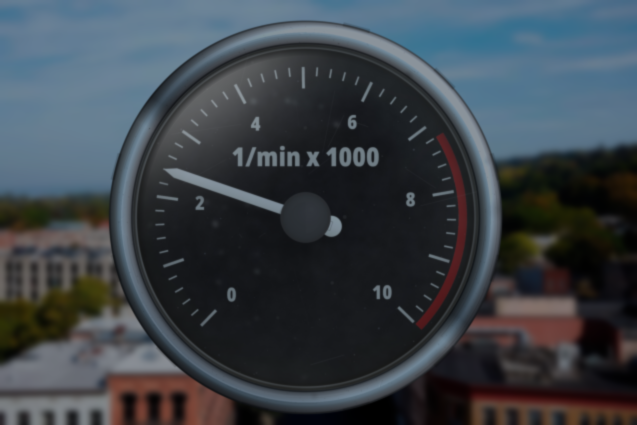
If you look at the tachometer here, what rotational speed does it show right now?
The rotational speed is 2400 rpm
